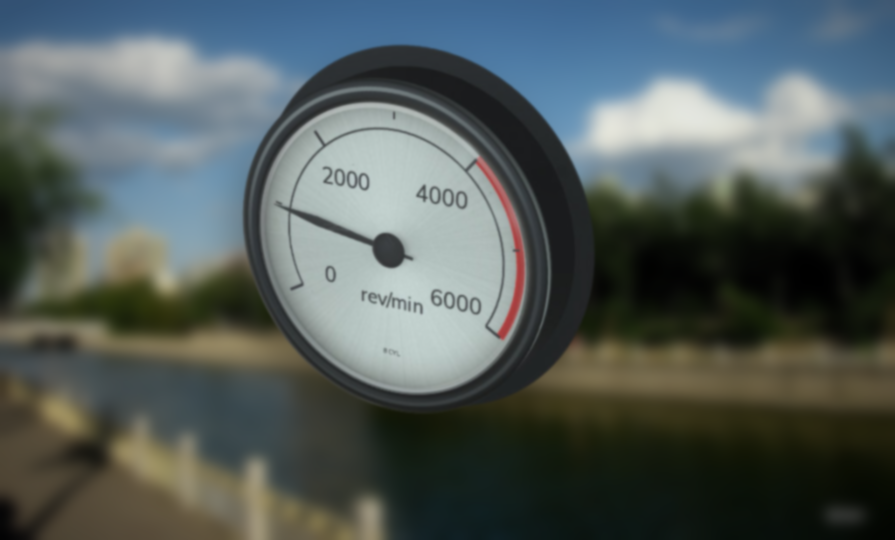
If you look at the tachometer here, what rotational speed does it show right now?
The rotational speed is 1000 rpm
